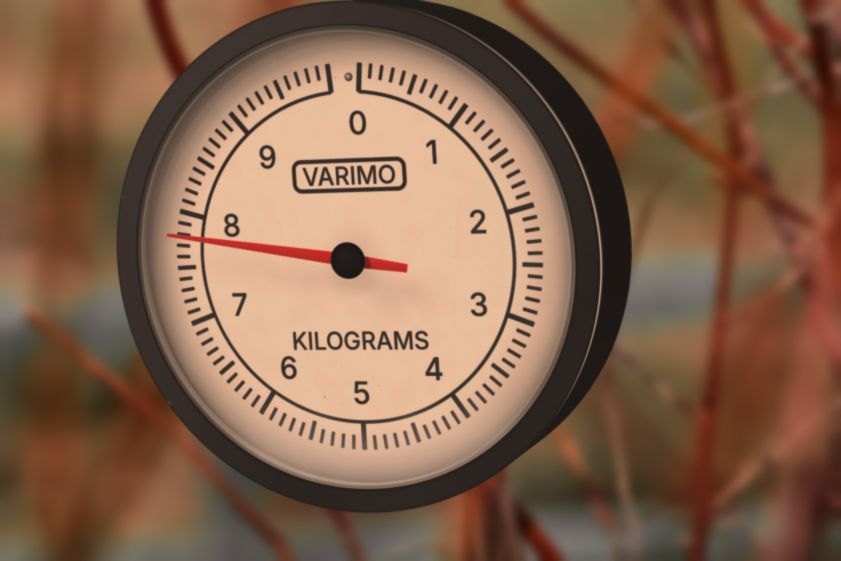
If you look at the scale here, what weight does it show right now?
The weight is 7.8 kg
